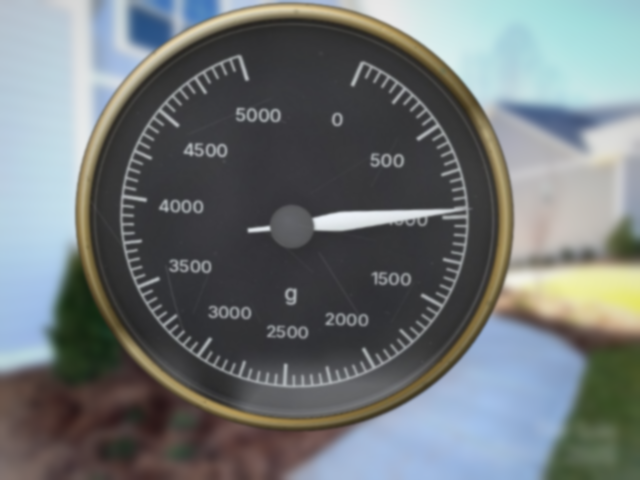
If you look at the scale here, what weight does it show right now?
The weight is 950 g
